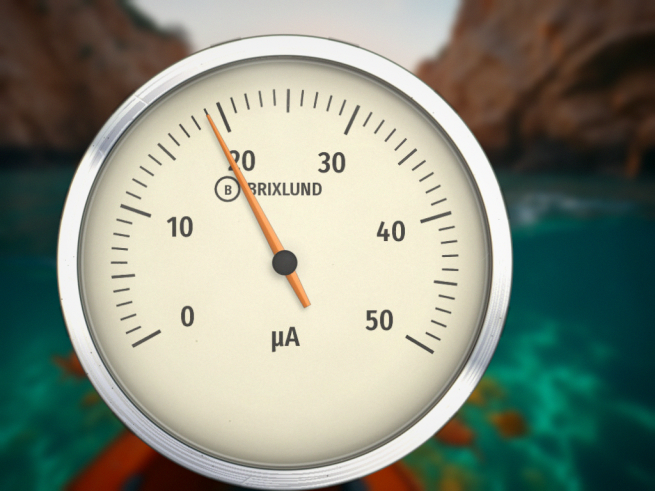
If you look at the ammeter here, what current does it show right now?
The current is 19 µA
